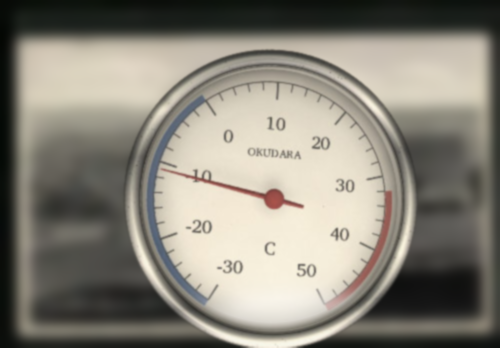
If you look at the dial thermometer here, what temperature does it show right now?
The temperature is -11 °C
